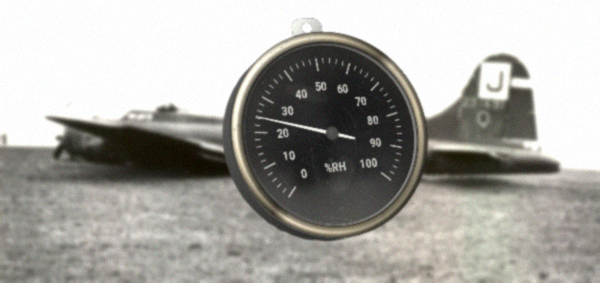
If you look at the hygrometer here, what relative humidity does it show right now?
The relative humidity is 24 %
